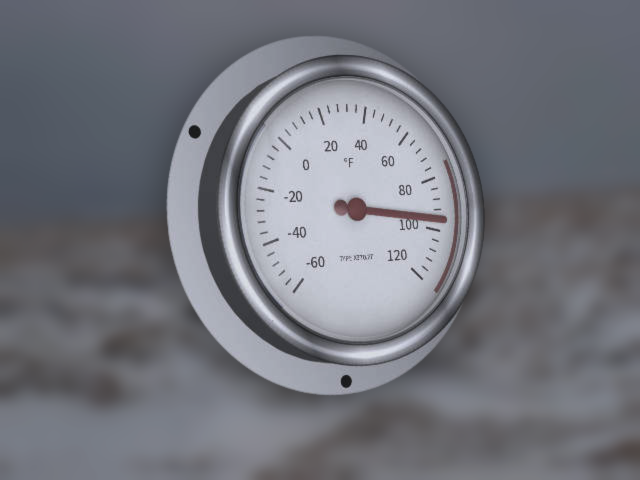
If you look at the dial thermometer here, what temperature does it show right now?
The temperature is 96 °F
